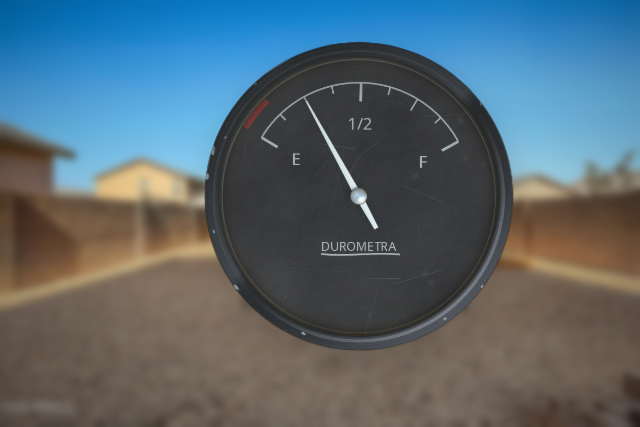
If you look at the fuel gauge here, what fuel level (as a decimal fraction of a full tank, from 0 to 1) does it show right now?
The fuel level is 0.25
